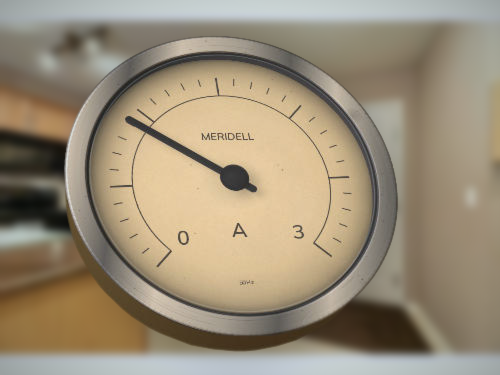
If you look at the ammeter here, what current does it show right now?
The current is 0.9 A
